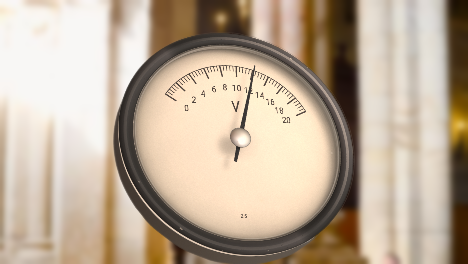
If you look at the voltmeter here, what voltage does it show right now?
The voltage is 12 V
